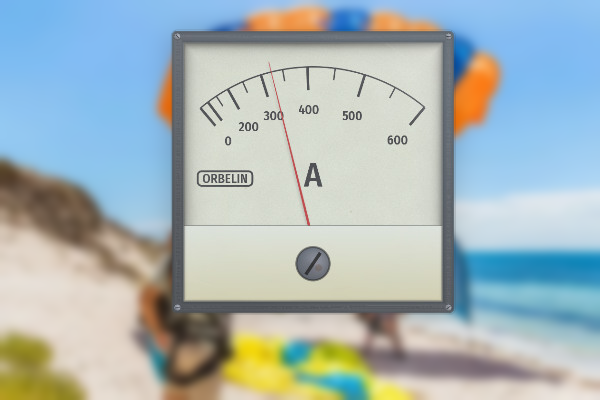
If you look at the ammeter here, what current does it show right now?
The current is 325 A
